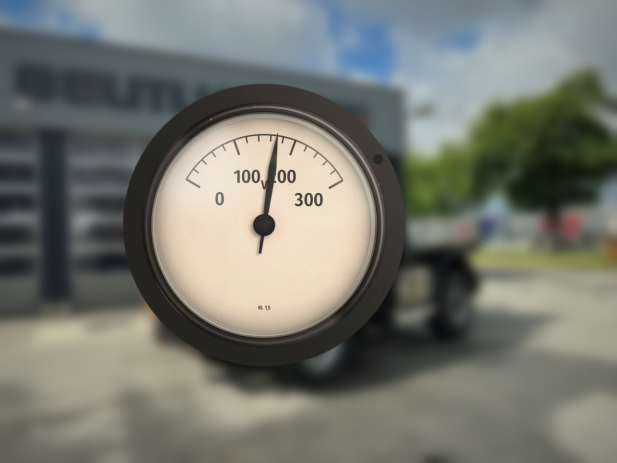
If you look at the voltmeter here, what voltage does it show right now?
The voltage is 170 V
